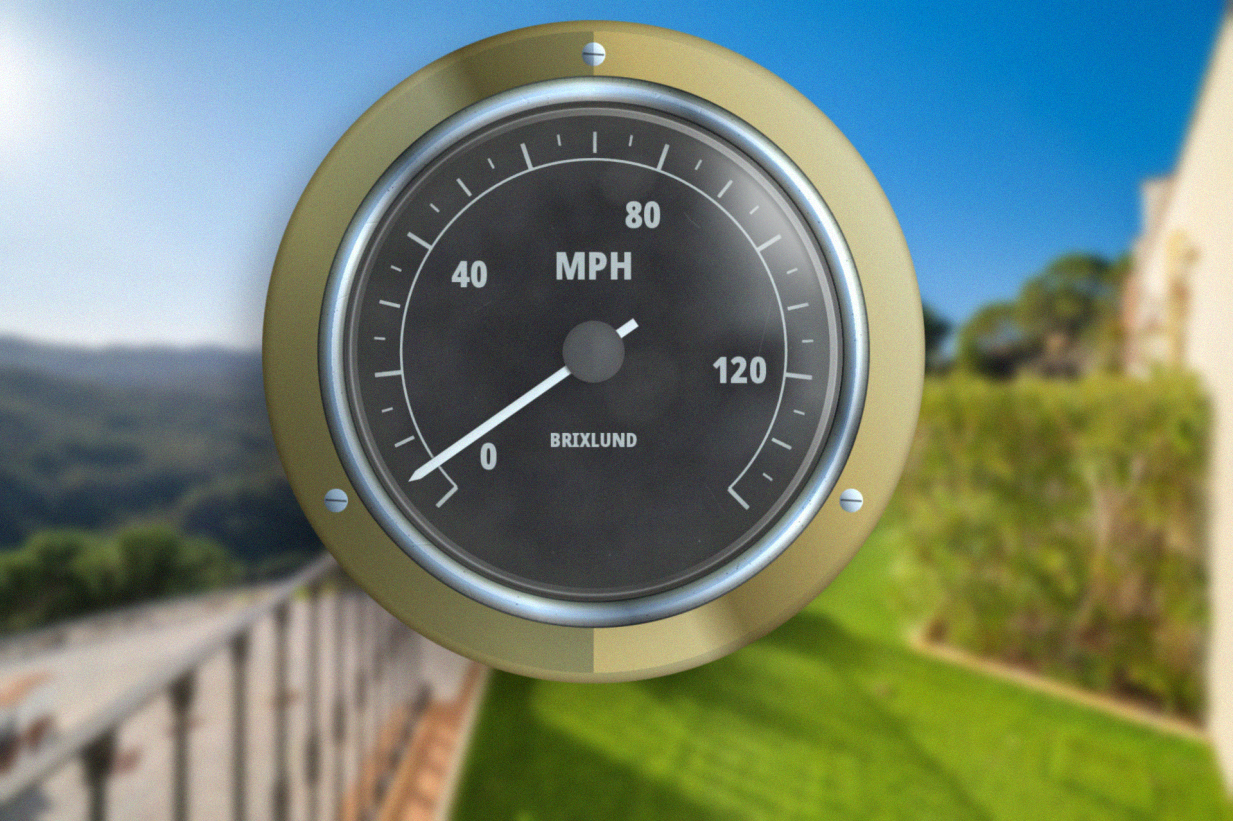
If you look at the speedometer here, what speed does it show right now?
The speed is 5 mph
